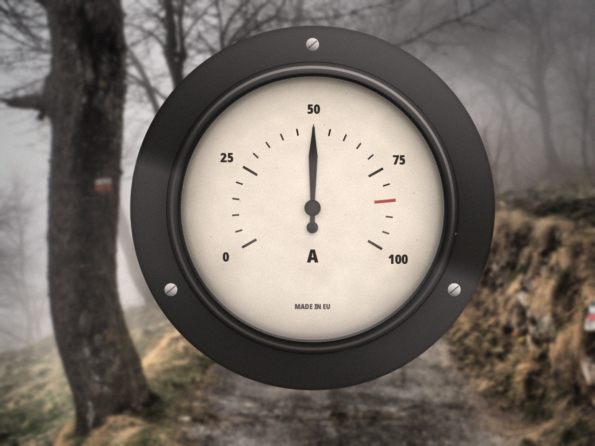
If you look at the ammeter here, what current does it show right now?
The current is 50 A
